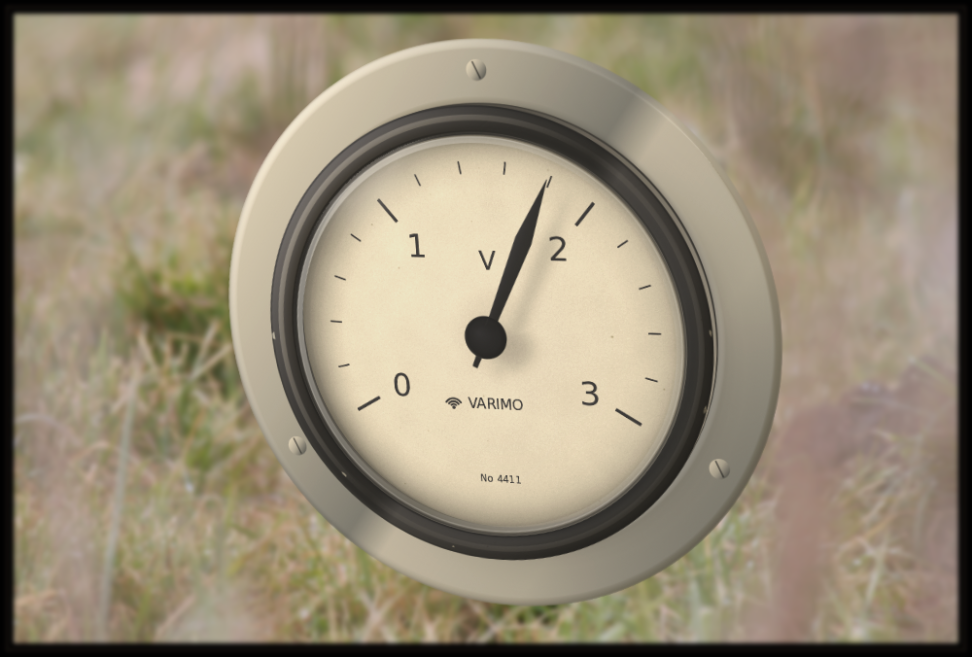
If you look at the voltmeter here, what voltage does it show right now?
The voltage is 1.8 V
